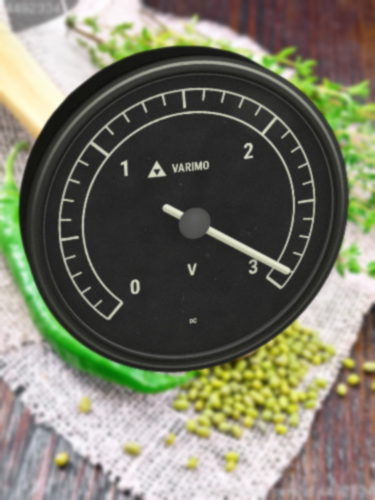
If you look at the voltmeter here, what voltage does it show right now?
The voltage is 2.9 V
